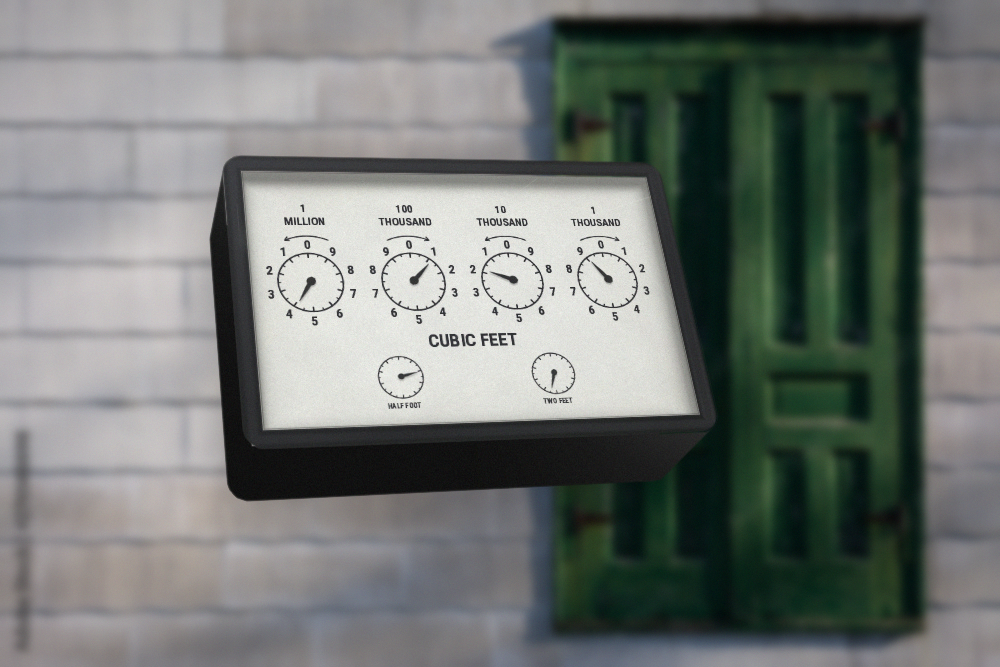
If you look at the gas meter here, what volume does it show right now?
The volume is 411900 ft³
